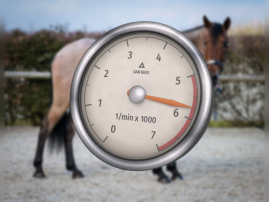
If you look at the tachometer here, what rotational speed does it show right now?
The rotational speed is 5750 rpm
